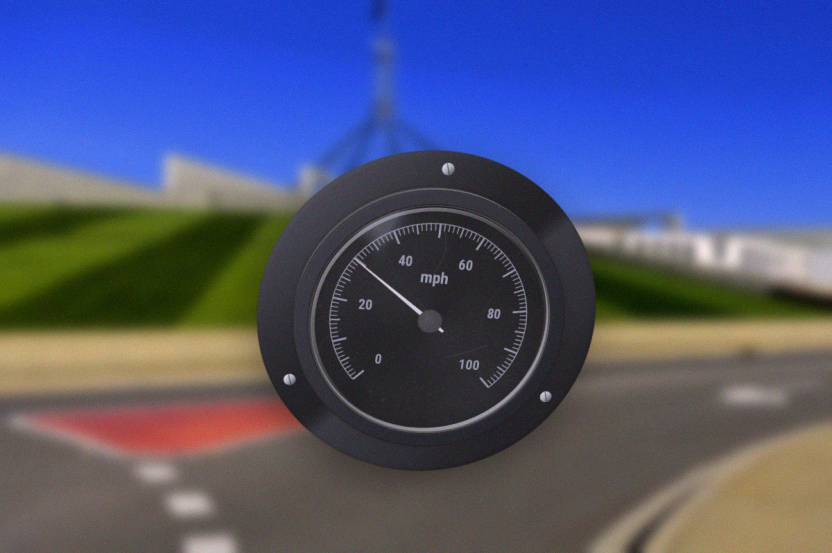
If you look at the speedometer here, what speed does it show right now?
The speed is 30 mph
